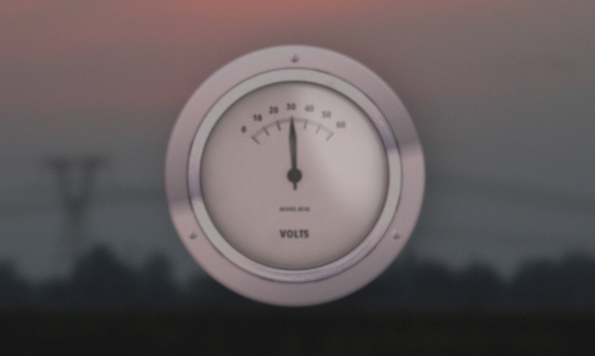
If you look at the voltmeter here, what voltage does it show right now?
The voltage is 30 V
